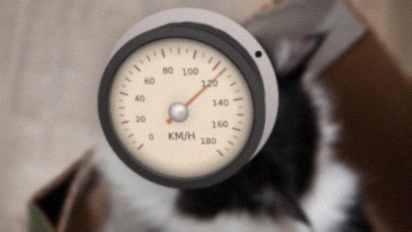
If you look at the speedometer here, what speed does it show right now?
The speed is 120 km/h
